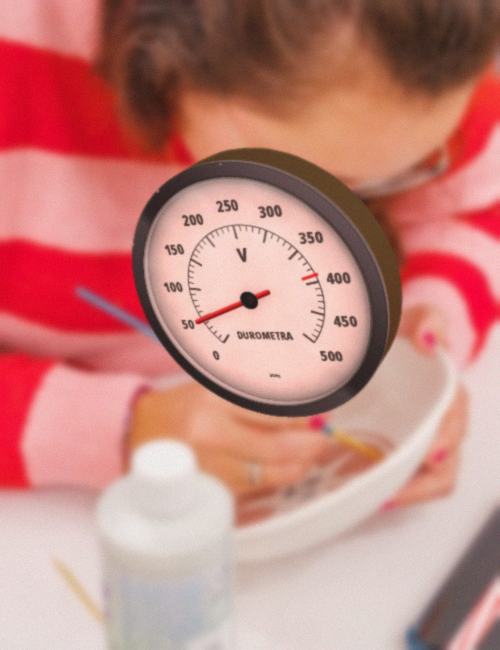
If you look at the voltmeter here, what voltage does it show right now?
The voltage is 50 V
